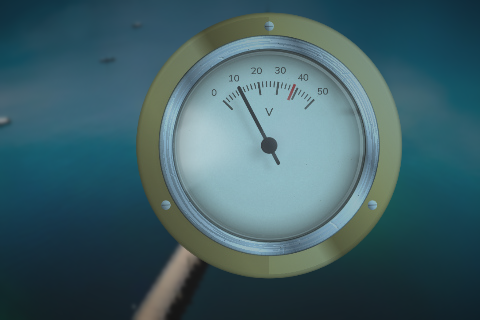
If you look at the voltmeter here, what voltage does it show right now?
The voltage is 10 V
